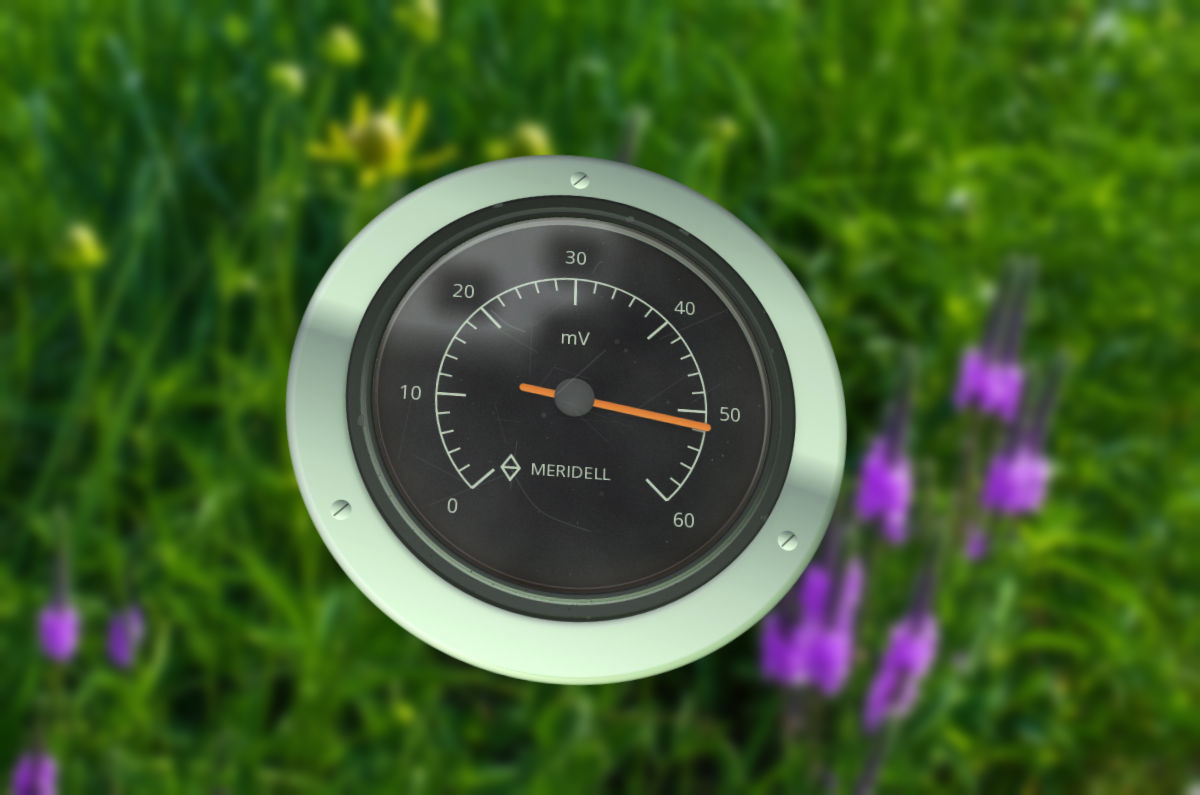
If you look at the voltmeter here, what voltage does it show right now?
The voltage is 52 mV
